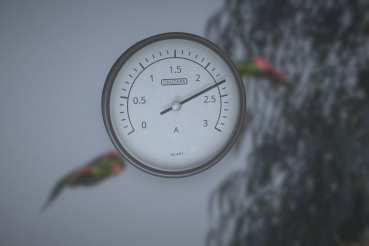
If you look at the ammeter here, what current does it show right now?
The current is 2.3 A
